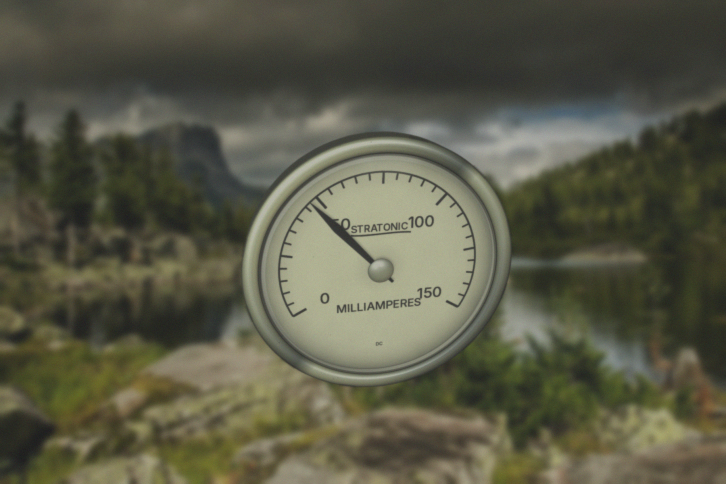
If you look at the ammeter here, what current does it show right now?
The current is 47.5 mA
